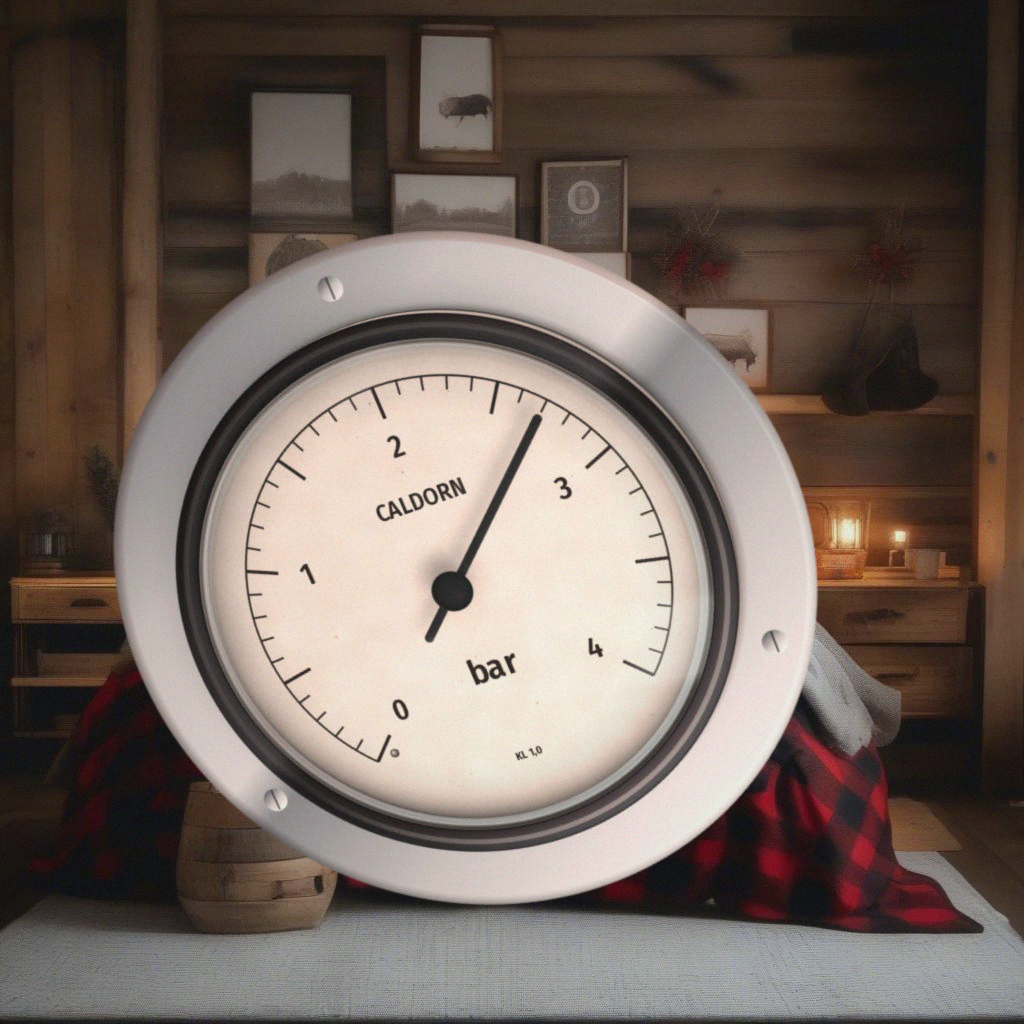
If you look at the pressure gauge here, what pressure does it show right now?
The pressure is 2.7 bar
